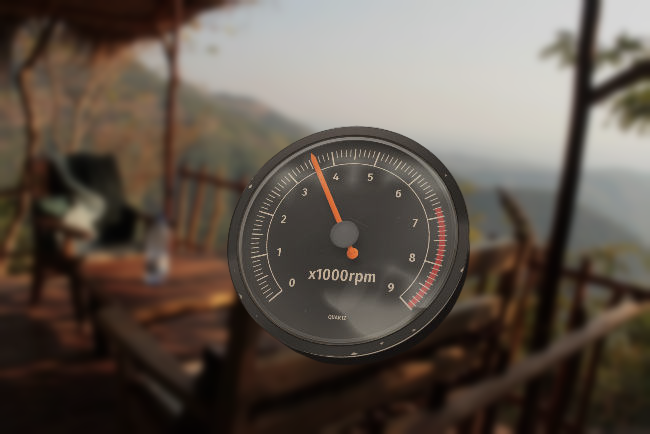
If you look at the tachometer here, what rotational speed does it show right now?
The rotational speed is 3600 rpm
